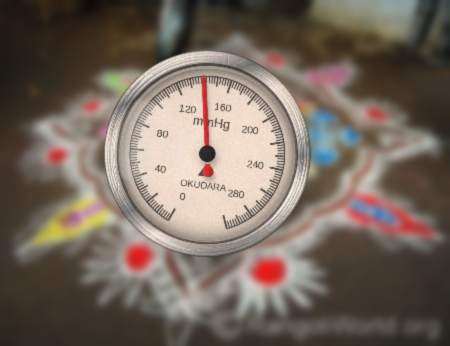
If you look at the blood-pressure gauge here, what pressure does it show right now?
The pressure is 140 mmHg
